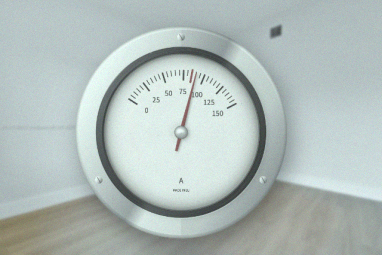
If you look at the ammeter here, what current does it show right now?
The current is 90 A
